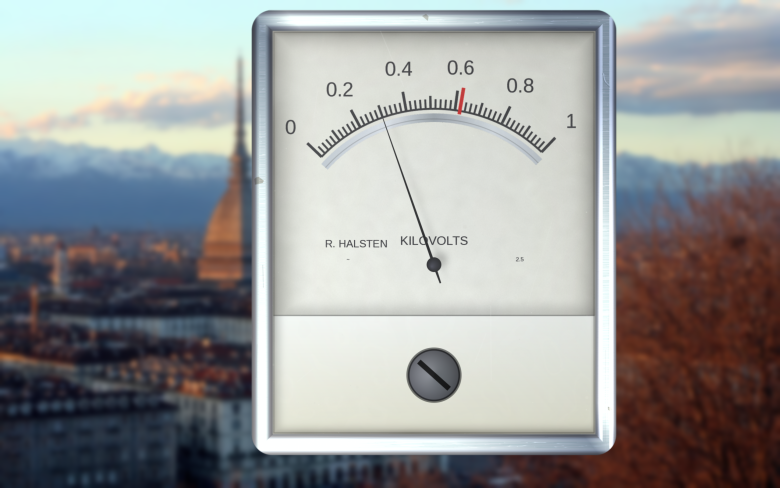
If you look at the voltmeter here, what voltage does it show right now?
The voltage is 0.3 kV
